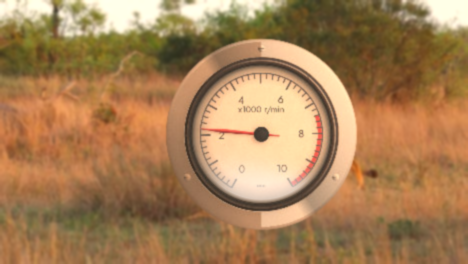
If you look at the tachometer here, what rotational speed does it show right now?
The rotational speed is 2200 rpm
